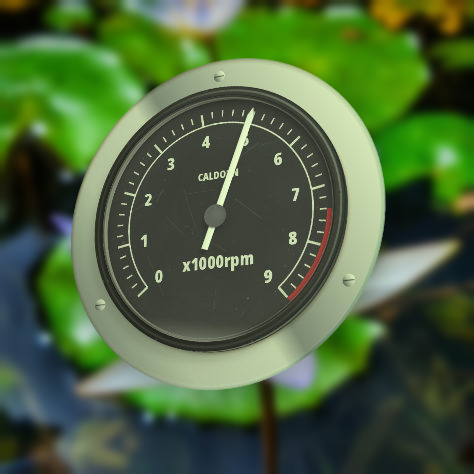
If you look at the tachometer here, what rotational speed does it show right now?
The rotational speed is 5000 rpm
